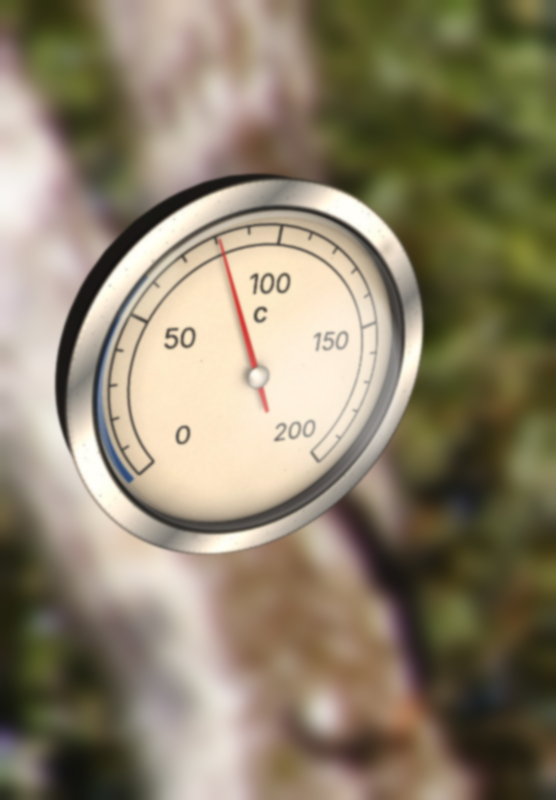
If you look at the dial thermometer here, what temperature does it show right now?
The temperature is 80 °C
